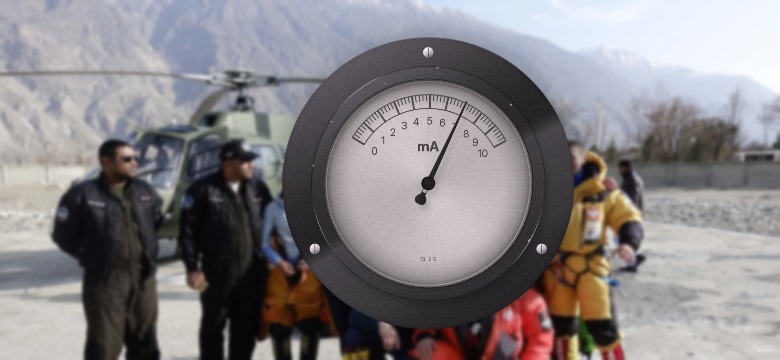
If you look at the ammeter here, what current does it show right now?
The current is 7 mA
